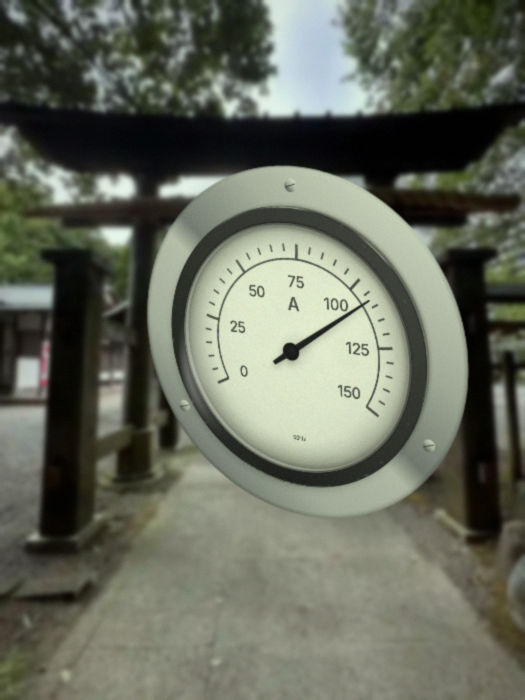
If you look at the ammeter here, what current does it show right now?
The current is 107.5 A
